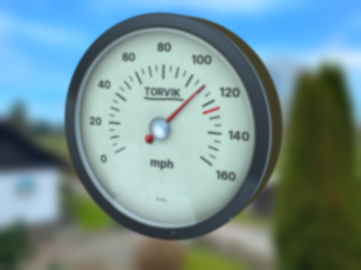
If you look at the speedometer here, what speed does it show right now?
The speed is 110 mph
